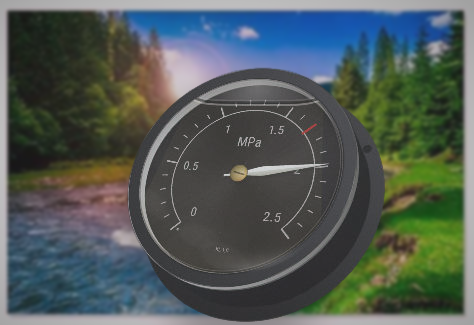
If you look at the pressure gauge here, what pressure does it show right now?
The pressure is 2 MPa
